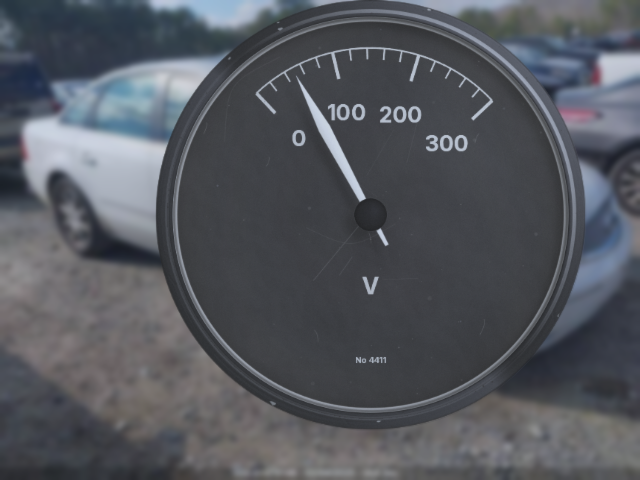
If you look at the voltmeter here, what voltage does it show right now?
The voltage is 50 V
